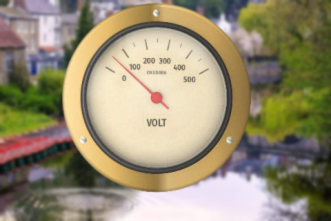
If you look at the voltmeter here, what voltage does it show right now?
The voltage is 50 V
